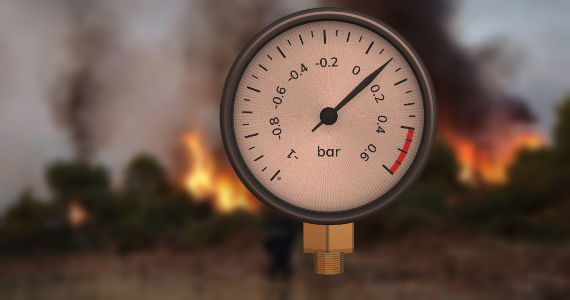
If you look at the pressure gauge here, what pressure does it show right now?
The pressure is 0.1 bar
